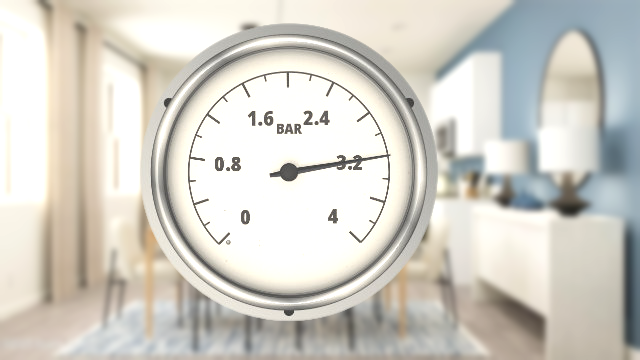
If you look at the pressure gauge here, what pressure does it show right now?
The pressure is 3.2 bar
